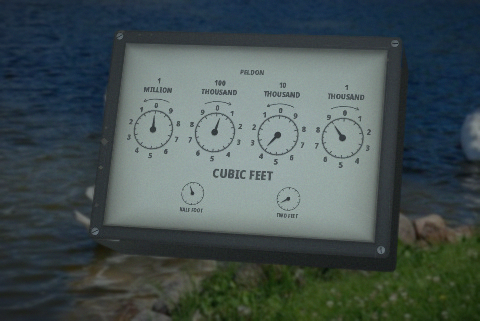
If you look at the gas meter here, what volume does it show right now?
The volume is 3900 ft³
